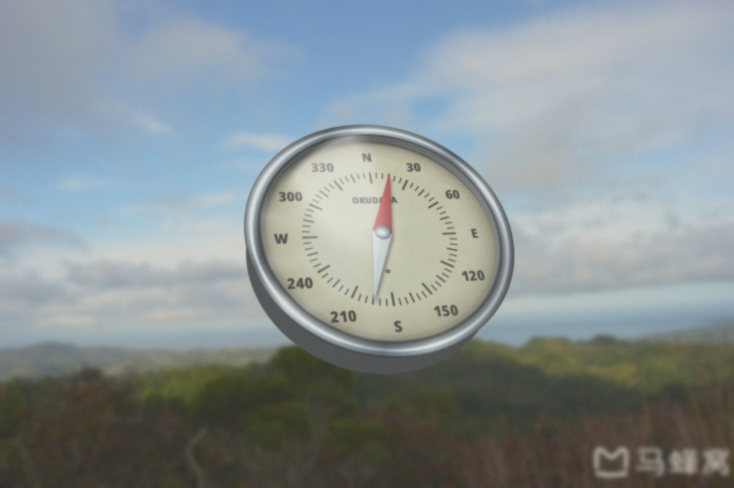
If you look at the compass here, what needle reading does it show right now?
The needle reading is 15 °
